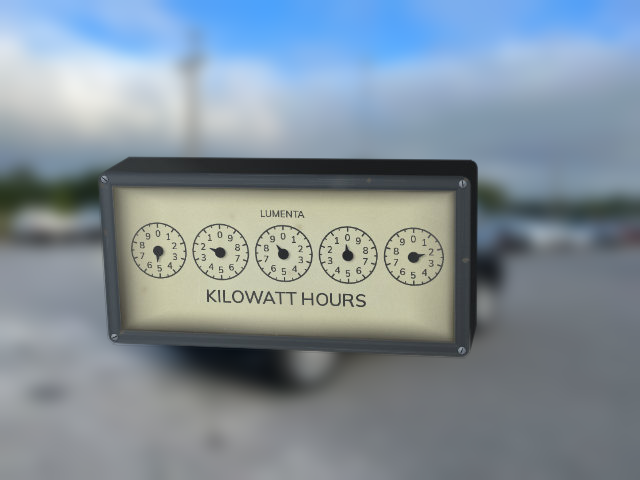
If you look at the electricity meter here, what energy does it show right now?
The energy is 51902 kWh
